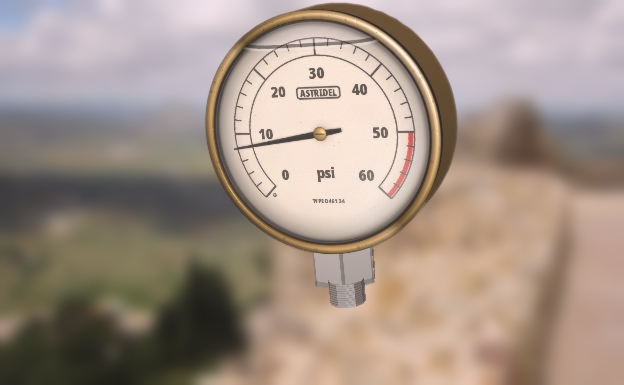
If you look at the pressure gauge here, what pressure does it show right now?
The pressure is 8 psi
